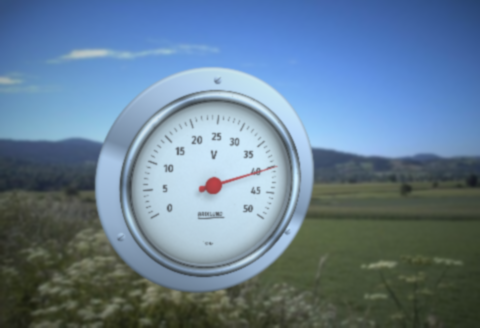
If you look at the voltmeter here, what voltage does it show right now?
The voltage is 40 V
